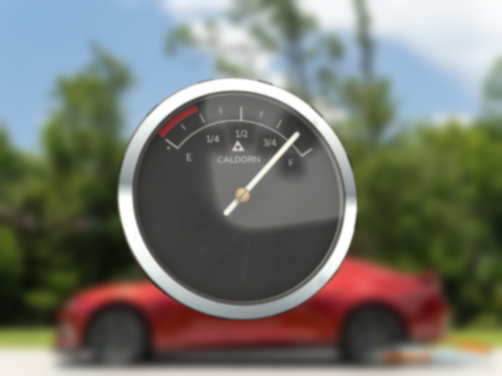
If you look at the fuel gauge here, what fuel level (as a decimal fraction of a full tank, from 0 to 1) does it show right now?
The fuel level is 0.875
